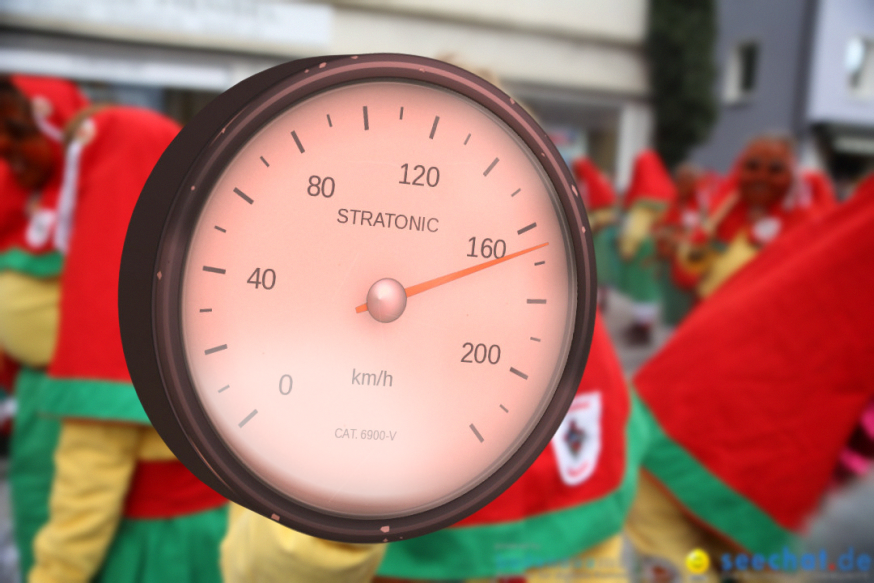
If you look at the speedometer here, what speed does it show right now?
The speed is 165 km/h
